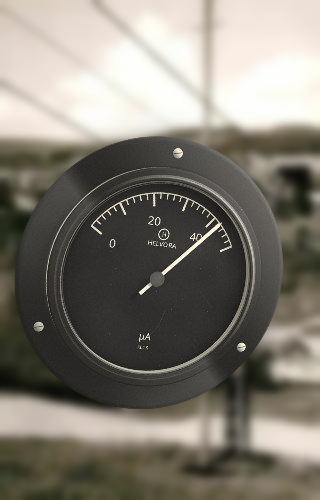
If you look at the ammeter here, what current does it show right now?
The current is 42 µA
